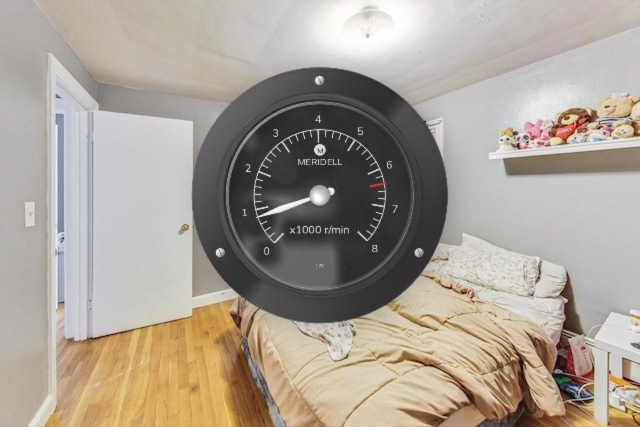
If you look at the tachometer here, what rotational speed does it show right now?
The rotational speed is 800 rpm
